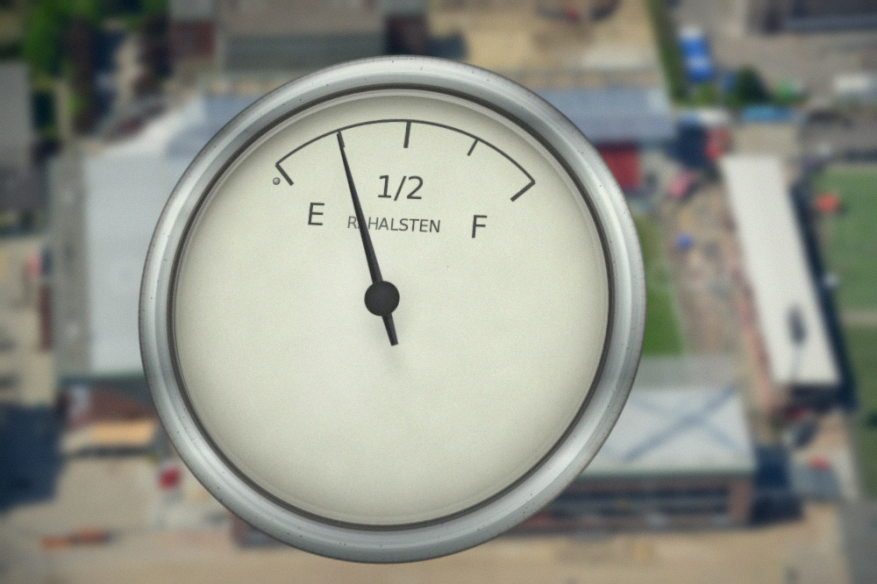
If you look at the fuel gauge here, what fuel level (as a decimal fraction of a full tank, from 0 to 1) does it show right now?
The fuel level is 0.25
